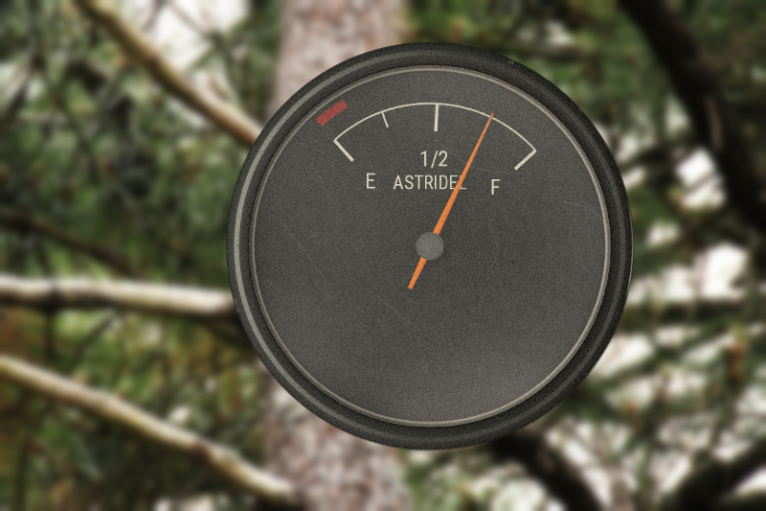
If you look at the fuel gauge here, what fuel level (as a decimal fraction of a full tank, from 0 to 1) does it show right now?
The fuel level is 0.75
